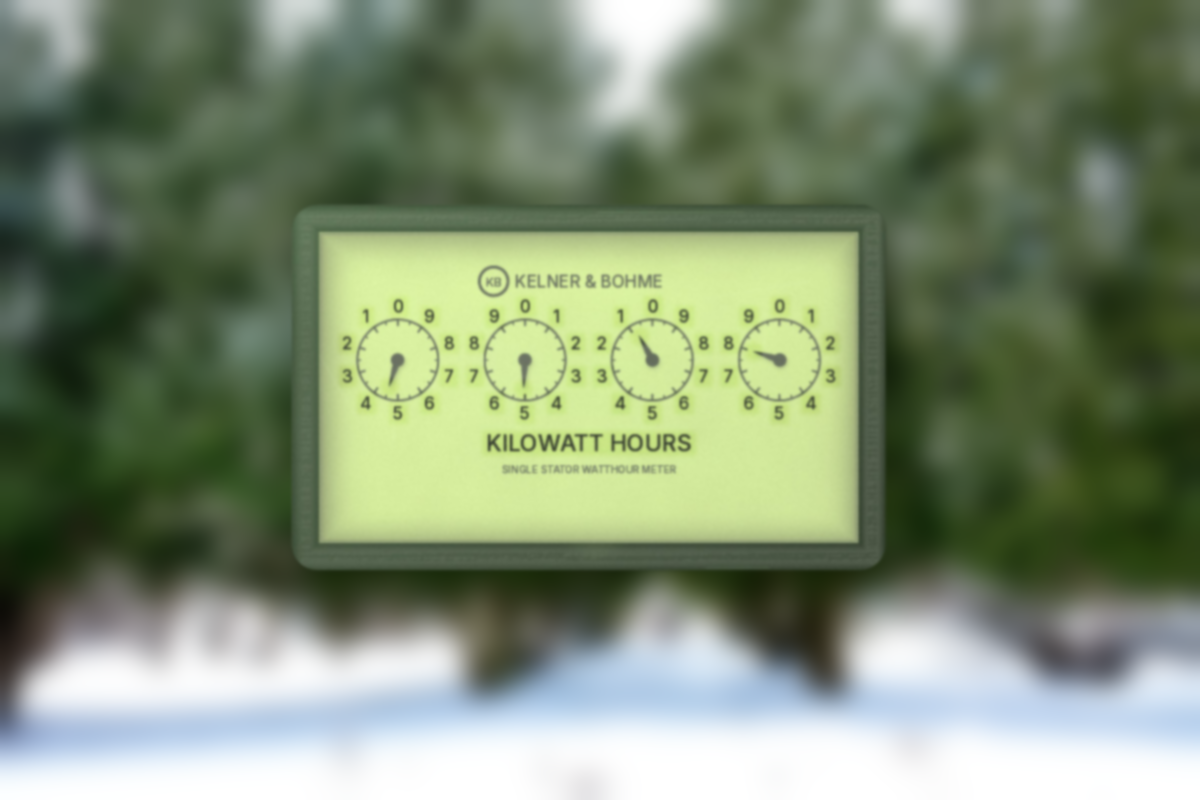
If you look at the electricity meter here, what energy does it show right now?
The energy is 4508 kWh
